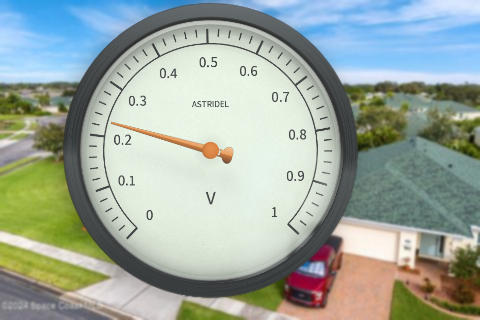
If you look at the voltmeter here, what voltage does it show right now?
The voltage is 0.23 V
